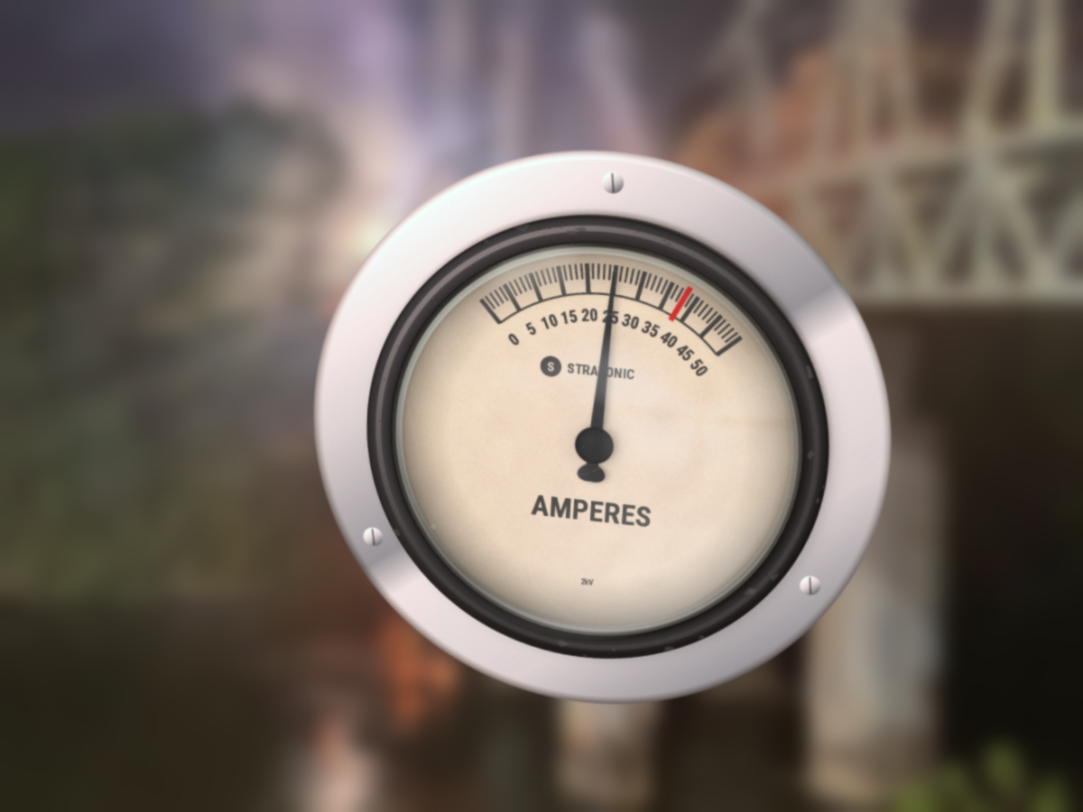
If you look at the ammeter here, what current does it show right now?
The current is 25 A
